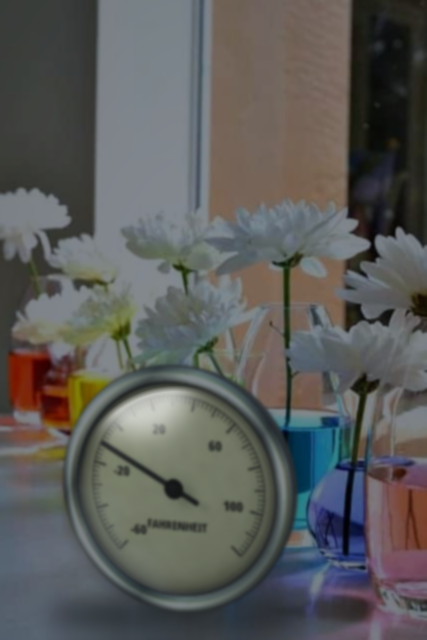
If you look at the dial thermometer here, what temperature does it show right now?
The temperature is -10 °F
